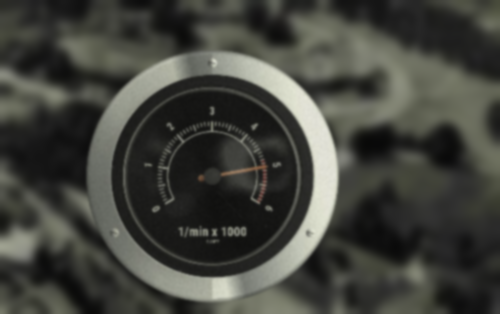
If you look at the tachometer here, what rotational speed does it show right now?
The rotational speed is 5000 rpm
